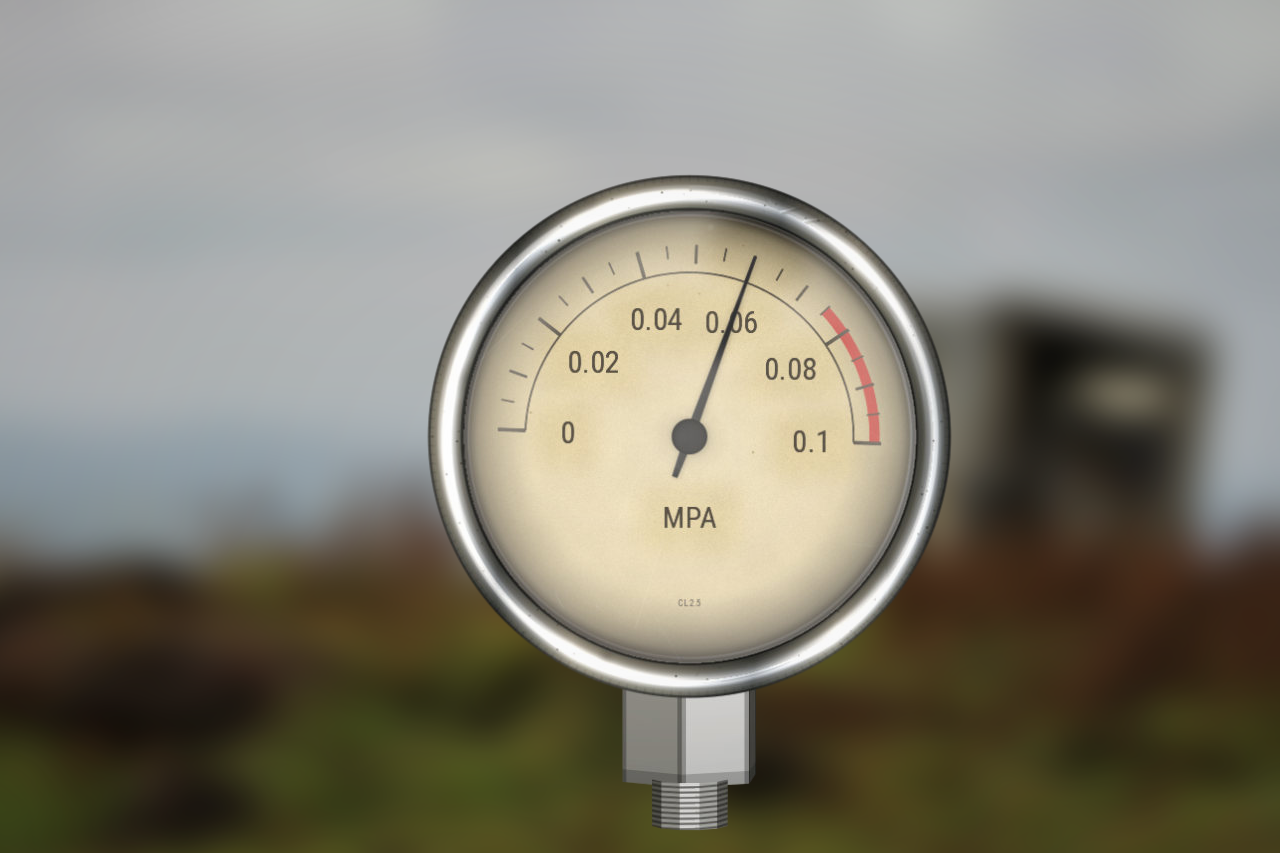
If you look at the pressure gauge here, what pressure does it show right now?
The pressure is 0.06 MPa
